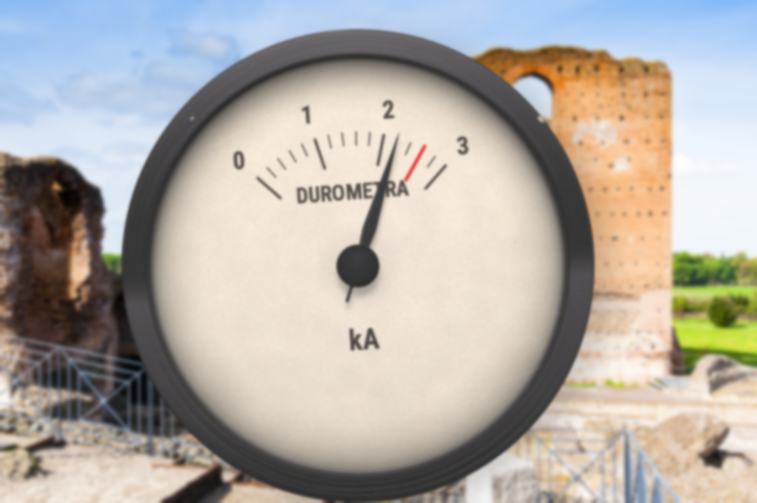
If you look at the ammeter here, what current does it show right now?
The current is 2.2 kA
